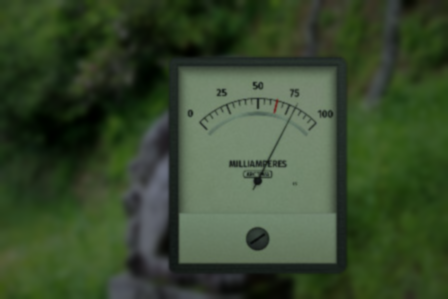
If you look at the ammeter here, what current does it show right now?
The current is 80 mA
